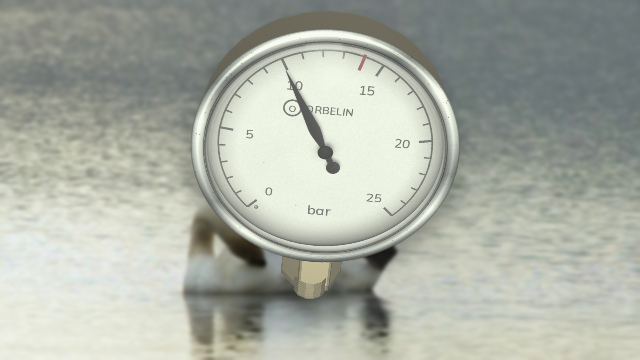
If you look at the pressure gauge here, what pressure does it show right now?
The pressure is 10 bar
